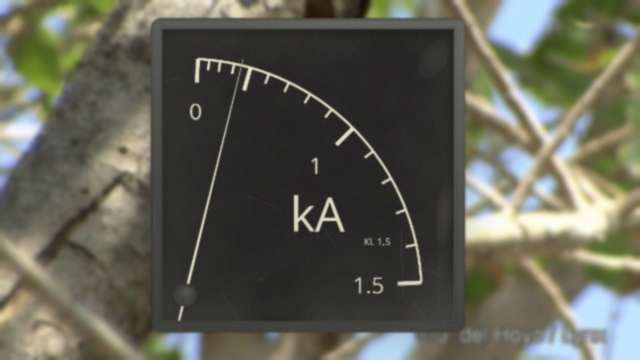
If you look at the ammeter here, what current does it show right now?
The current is 0.45 kA
